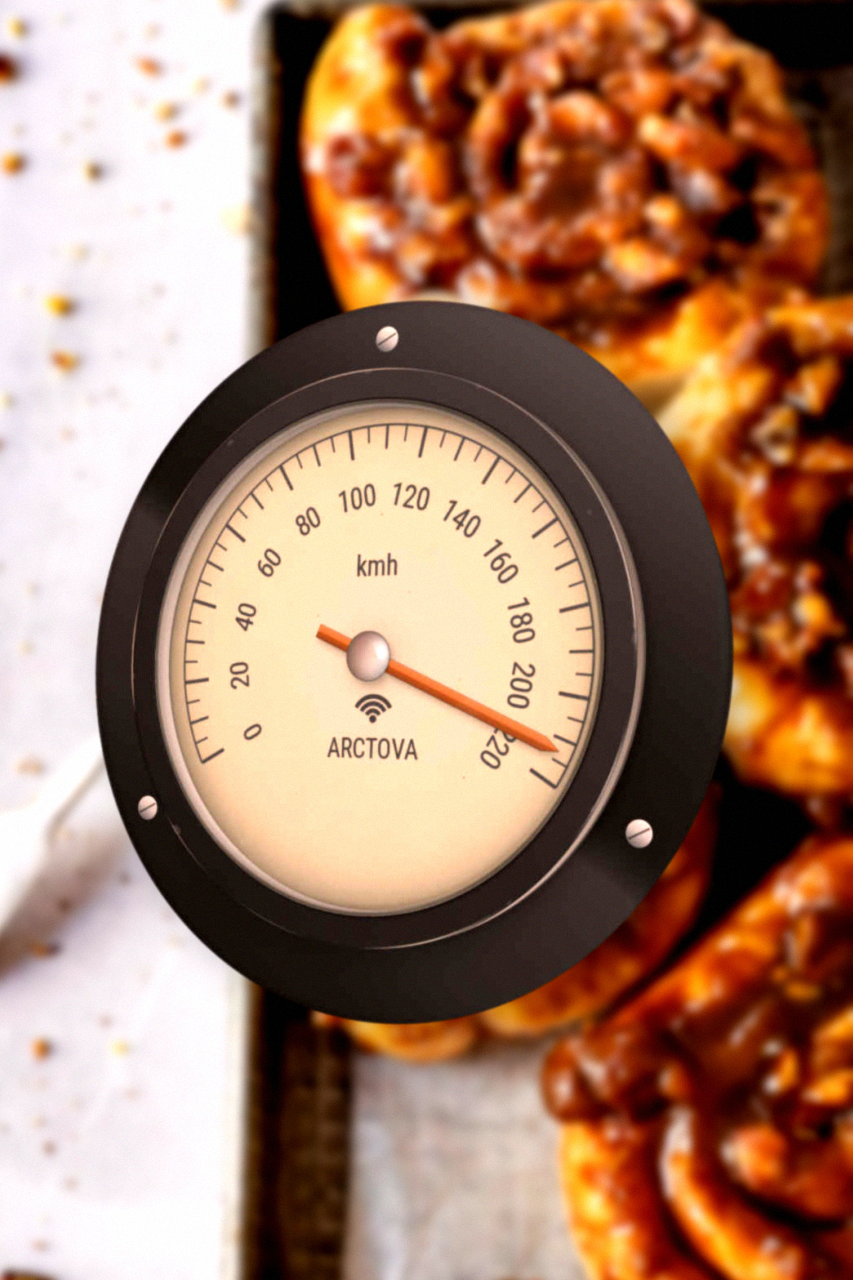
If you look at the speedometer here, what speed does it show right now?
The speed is 212.5 km/h
